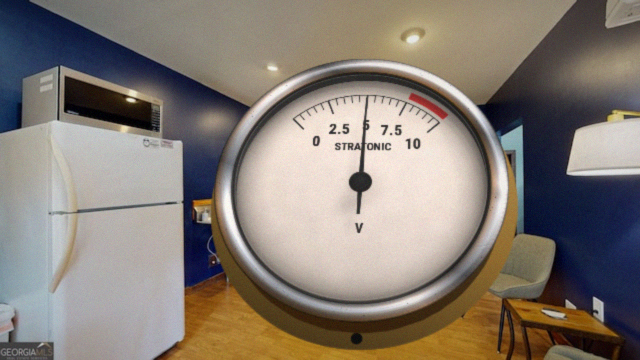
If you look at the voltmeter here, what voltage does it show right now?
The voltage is 5 V
